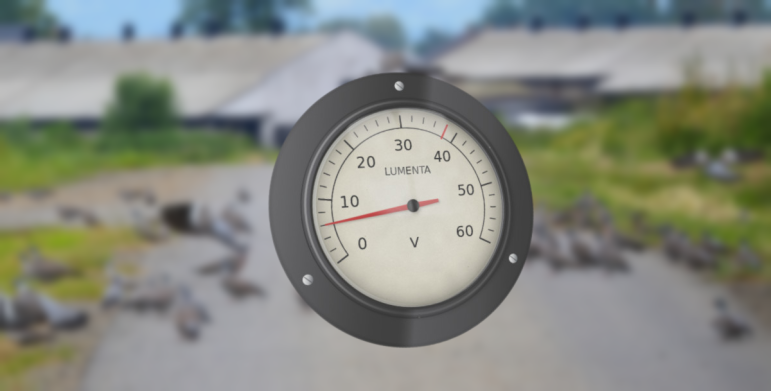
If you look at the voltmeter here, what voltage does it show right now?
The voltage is 6 V
